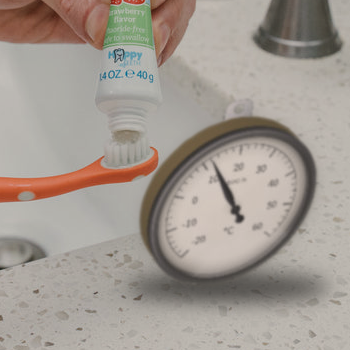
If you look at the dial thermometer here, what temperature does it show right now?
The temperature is 12 °C
